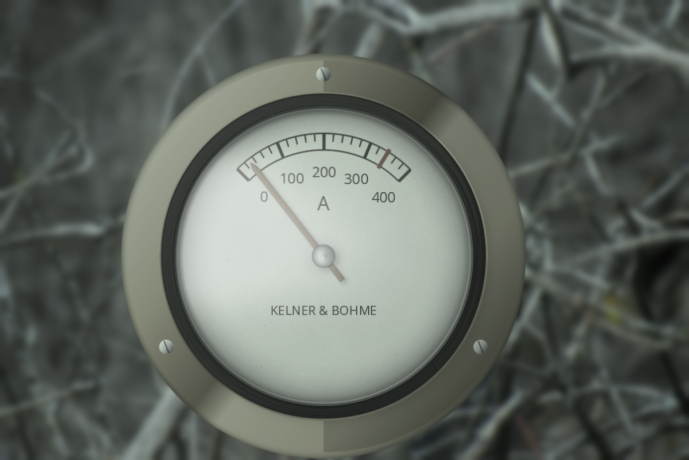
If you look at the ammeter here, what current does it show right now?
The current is 30 A
